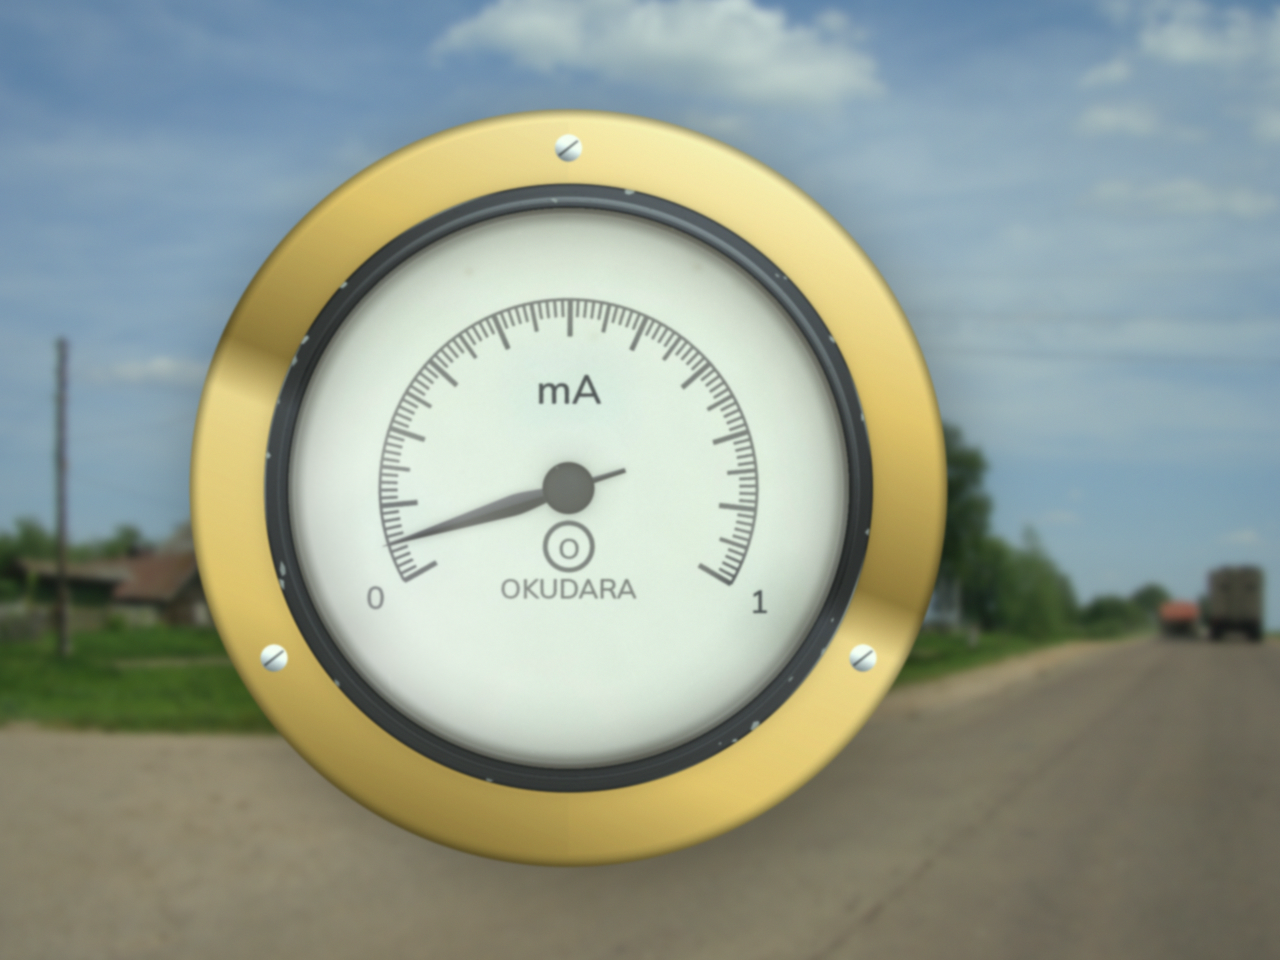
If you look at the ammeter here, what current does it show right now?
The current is 0.05 mA
